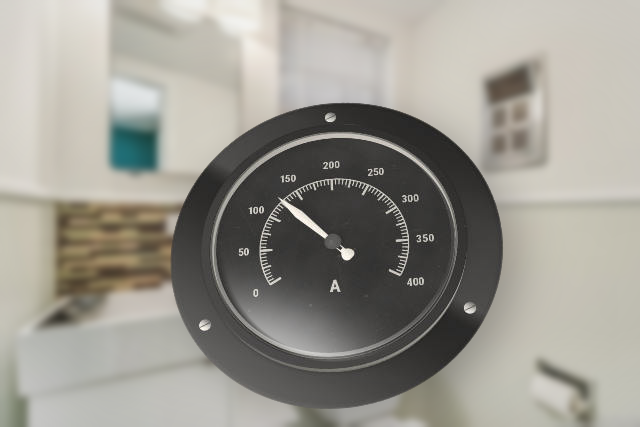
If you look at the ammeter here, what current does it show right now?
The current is 125 A
